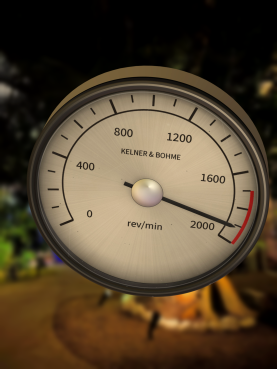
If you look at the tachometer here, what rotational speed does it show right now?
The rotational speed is 1900 rpm
